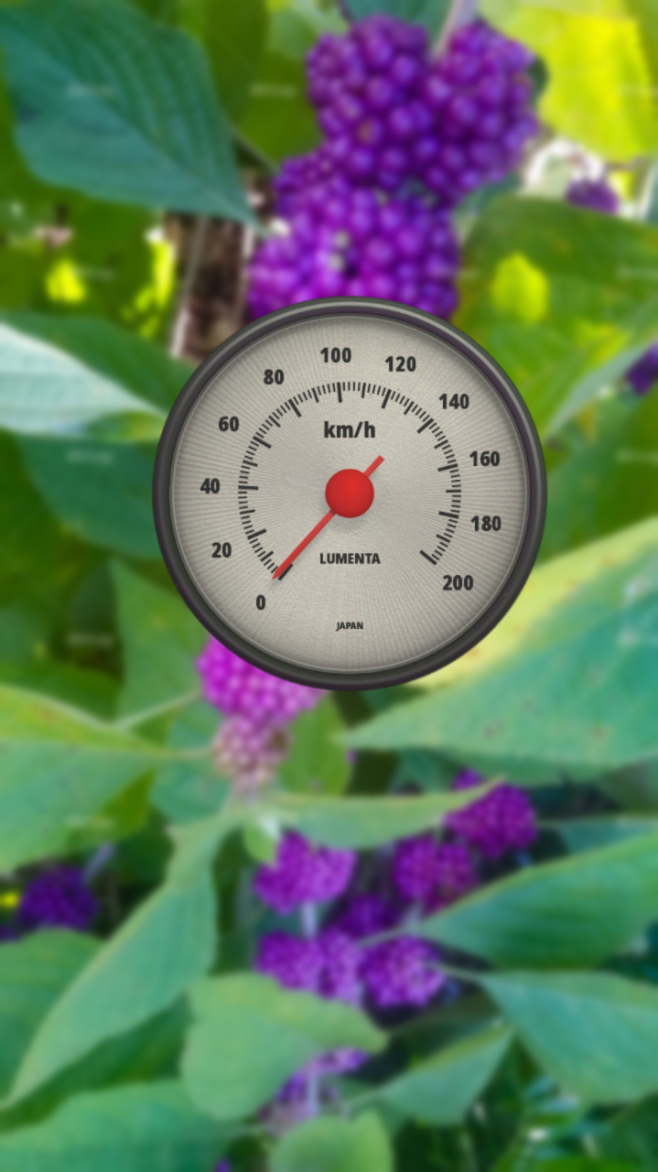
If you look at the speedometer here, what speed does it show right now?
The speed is 2 km/h
